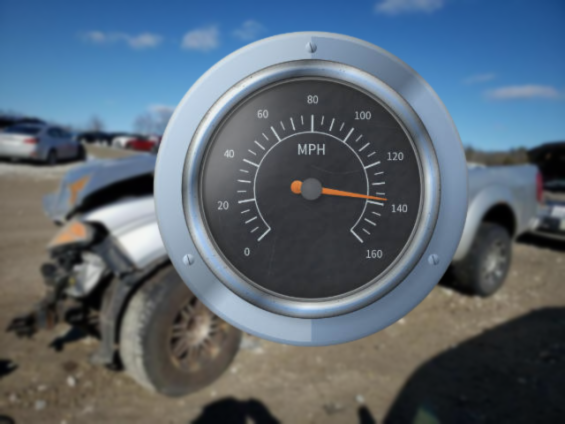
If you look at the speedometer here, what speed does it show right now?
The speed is 137.5 mph
